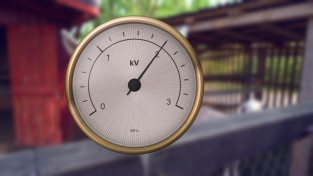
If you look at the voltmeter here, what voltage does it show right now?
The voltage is 2 kV
